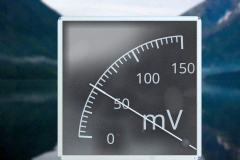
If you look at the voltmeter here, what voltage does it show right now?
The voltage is 50 mV
